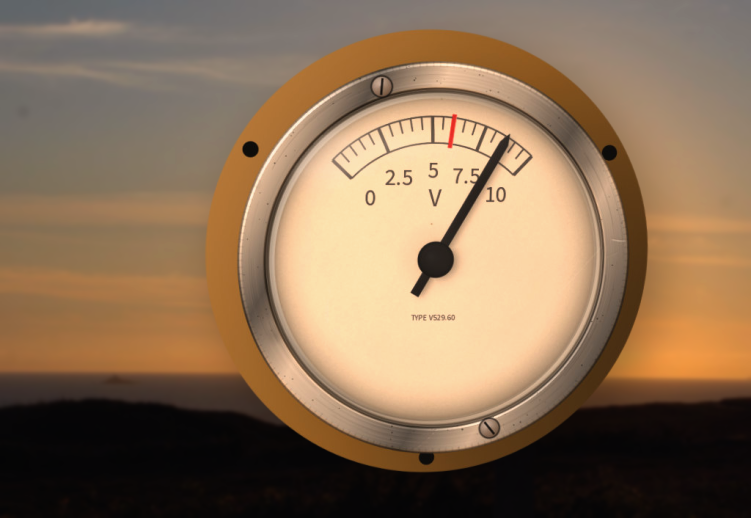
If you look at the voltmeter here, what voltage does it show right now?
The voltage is 8.5 V
